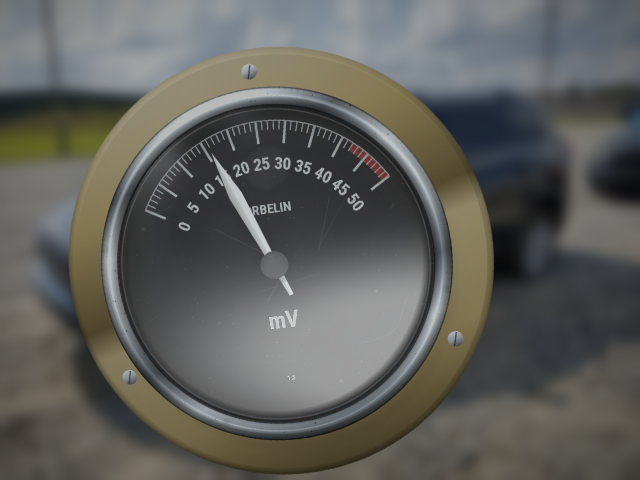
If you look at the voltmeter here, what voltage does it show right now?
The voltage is 16 mV
